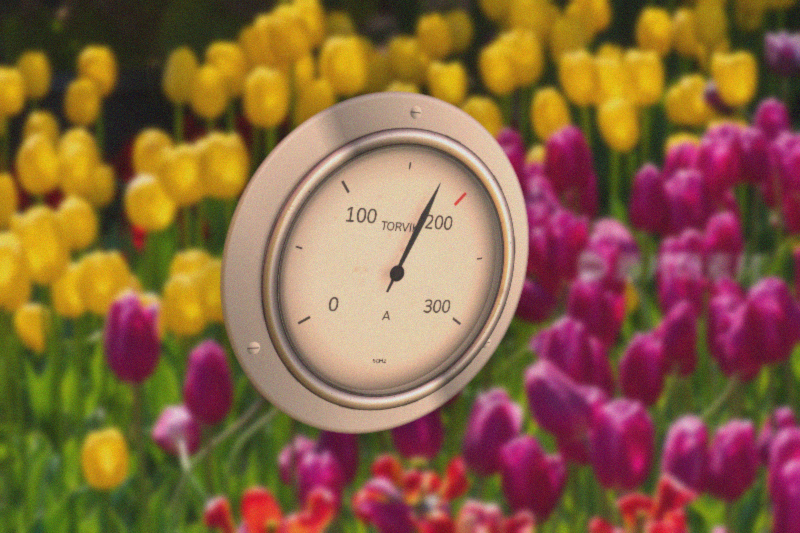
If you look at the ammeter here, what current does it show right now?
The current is 175 A
